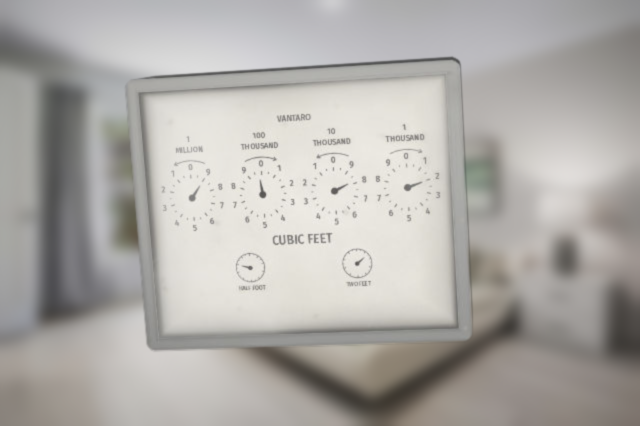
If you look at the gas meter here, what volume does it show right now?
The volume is 898200 ft³
